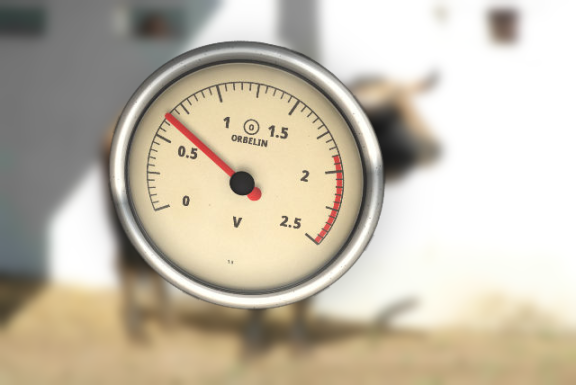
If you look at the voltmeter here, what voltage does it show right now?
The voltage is 0.65 V
